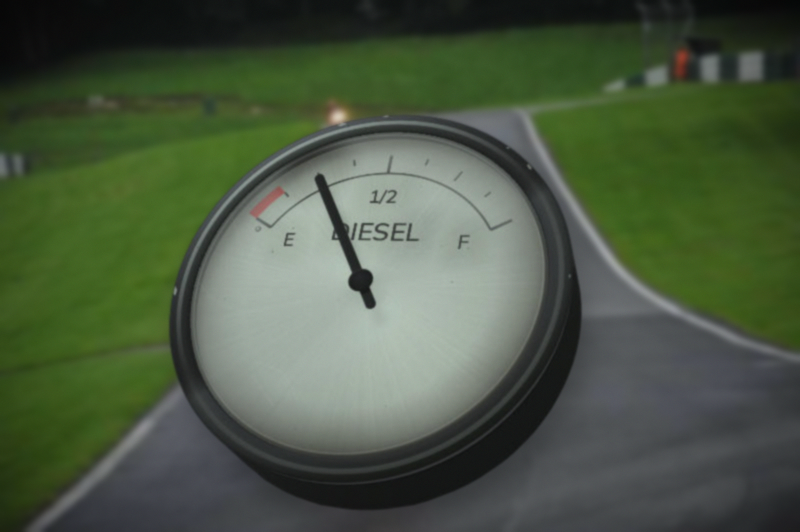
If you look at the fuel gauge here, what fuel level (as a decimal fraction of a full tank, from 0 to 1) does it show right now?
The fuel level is 0.25
